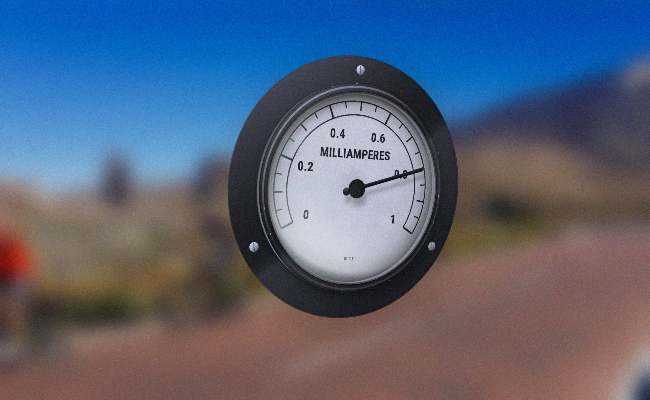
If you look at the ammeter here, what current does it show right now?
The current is 0.8 mA
